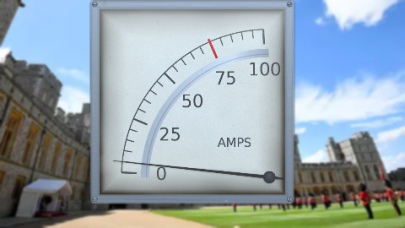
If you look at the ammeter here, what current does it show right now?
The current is 5 A
